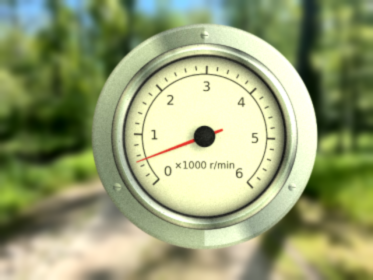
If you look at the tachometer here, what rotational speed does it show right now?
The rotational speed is 500 rpm
